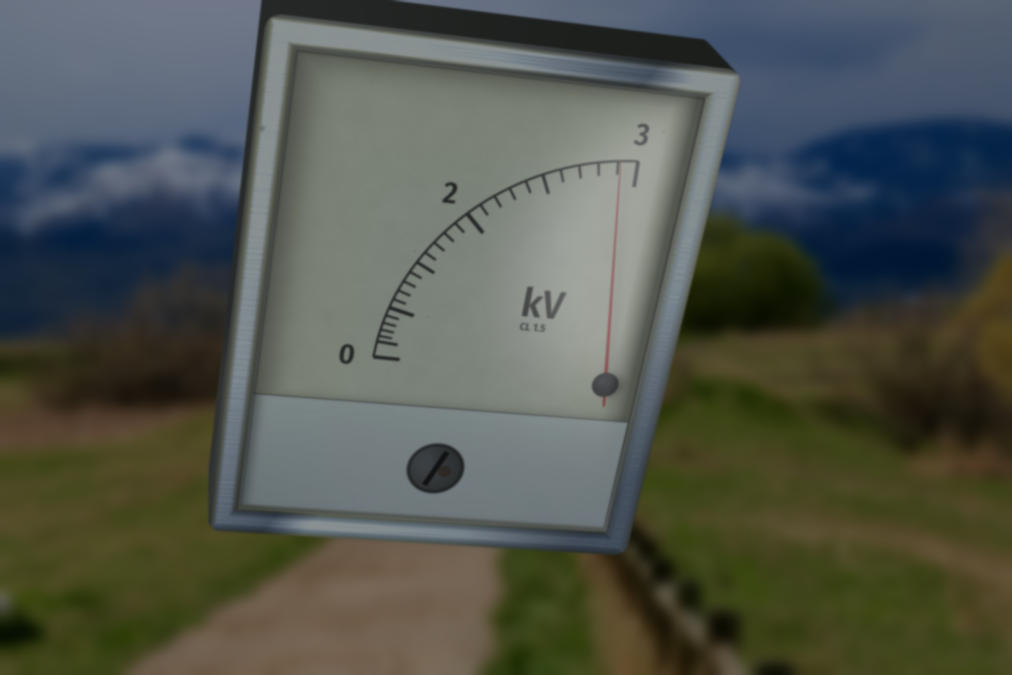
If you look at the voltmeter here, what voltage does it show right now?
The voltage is 2.9 kV
